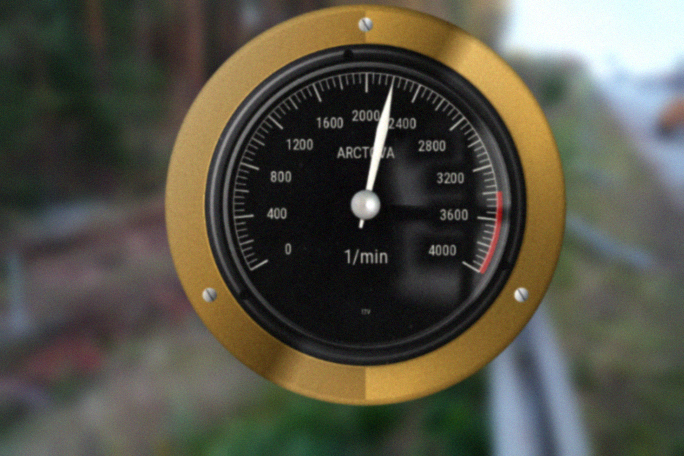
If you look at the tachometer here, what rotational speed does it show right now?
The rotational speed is 2200 rpm
